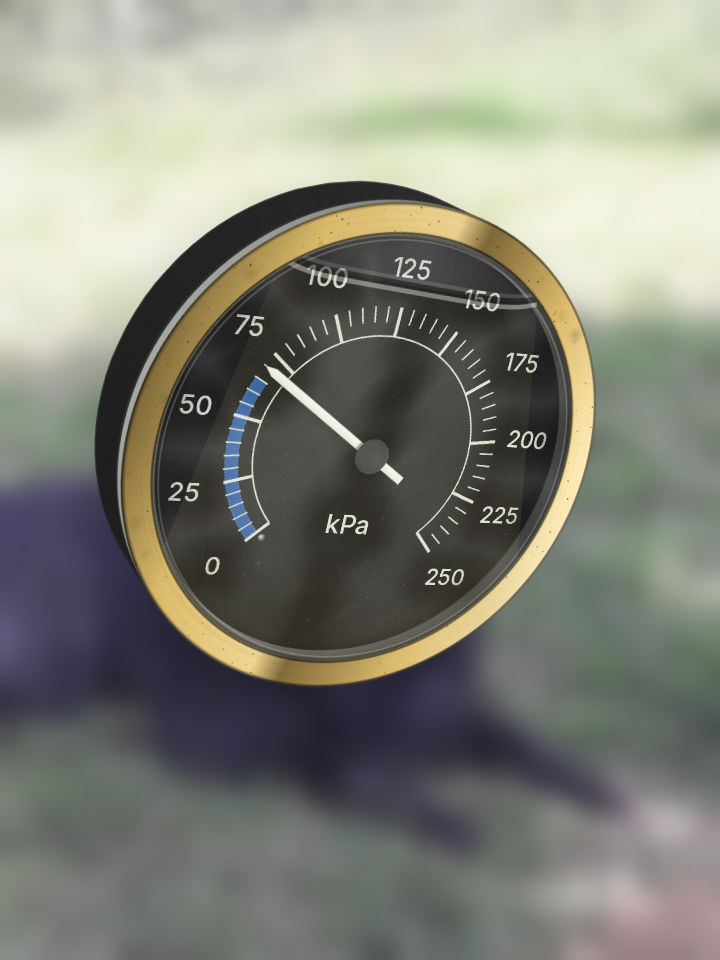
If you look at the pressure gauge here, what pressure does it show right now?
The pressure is 70 kPa
